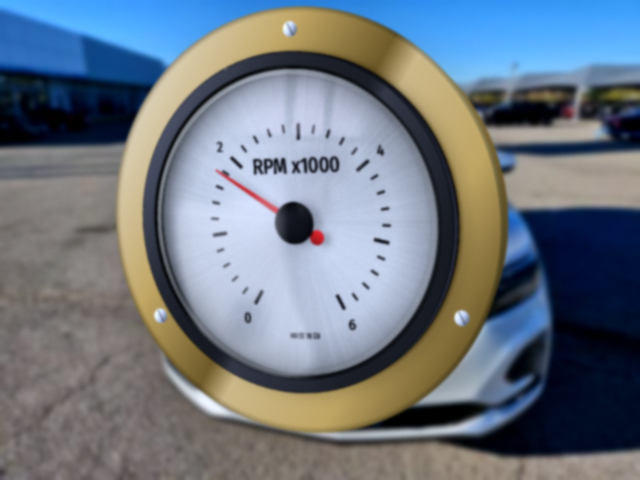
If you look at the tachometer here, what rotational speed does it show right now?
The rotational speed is 1800 rpm
